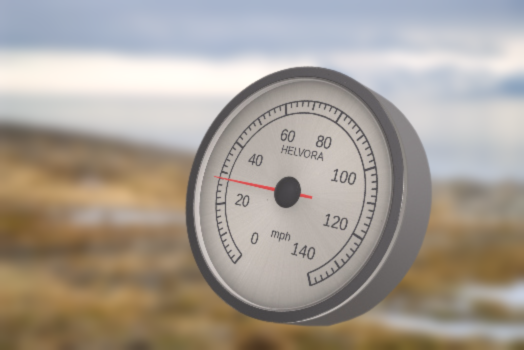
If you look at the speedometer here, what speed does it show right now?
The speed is 28 mph
